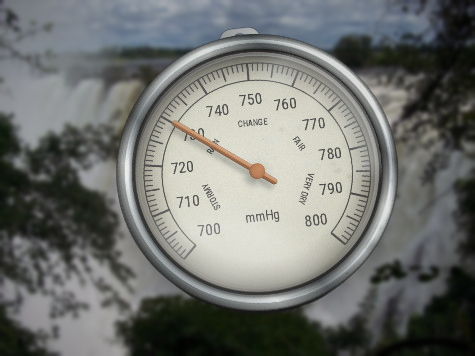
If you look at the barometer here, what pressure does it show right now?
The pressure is 730 mmHg
